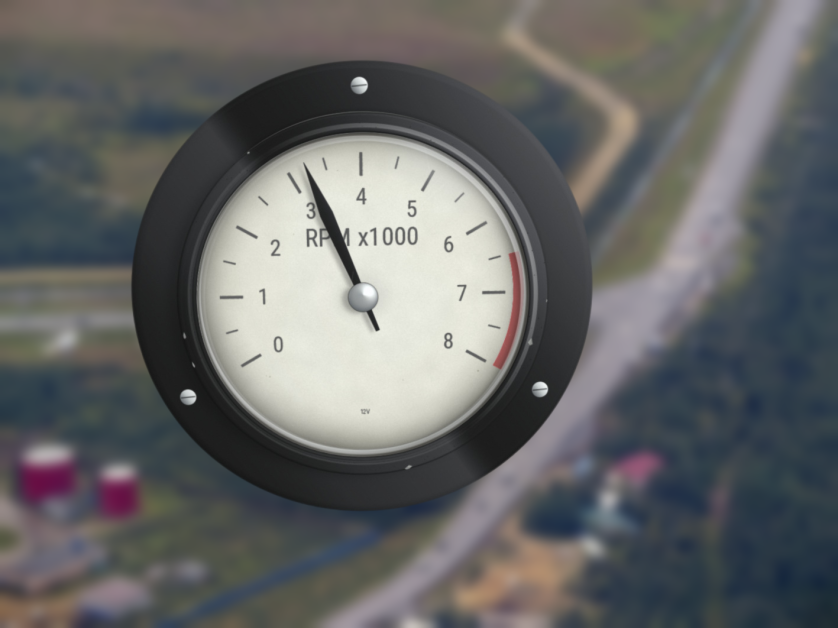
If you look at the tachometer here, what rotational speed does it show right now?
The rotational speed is 3250 rpm
